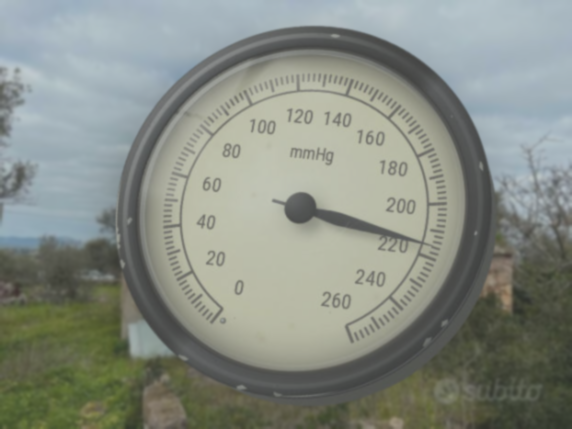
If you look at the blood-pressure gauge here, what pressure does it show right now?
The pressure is 216 mmHg
